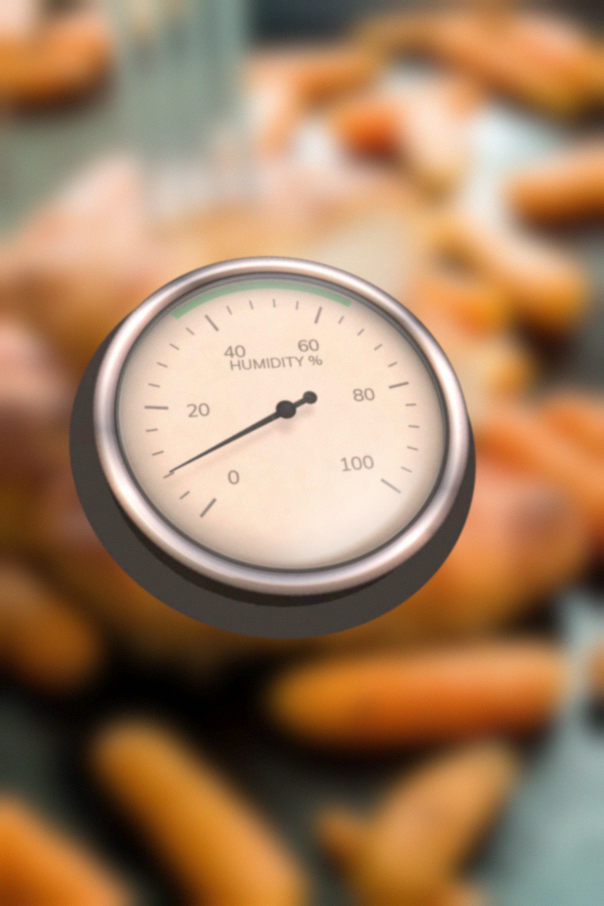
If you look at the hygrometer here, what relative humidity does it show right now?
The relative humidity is 8 %
